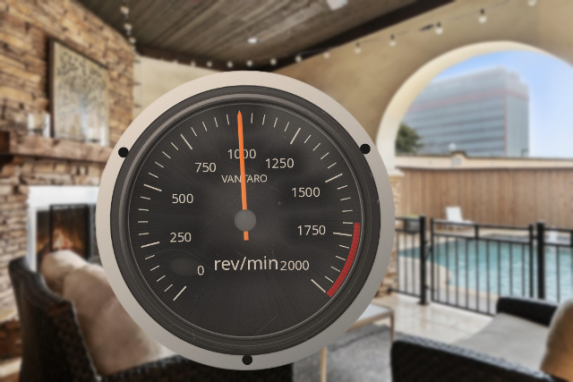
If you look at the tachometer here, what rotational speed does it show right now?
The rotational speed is 1000 rpm
